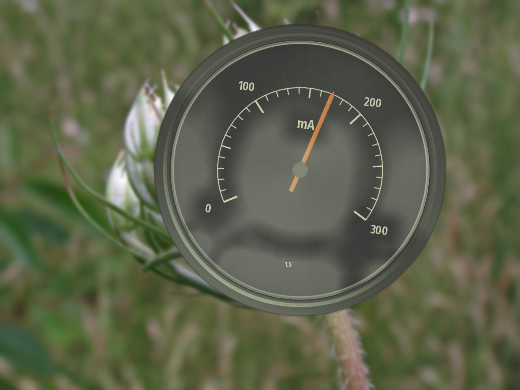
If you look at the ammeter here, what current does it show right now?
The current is 170 mA
